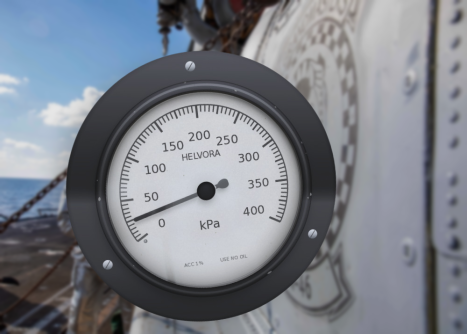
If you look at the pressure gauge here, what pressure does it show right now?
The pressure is 25 kPa
